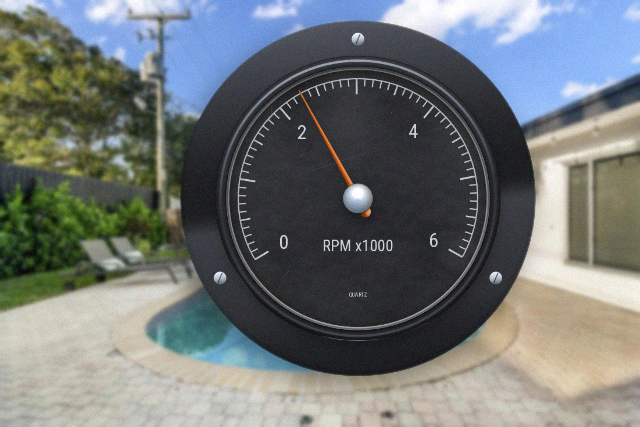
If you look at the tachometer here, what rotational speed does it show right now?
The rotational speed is 2300 rpm
